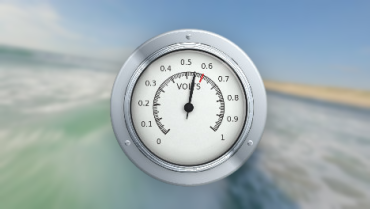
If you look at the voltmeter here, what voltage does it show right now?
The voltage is 0.55 V
